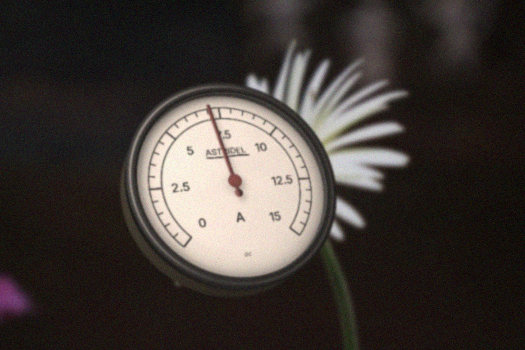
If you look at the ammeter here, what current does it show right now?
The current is 7 A
